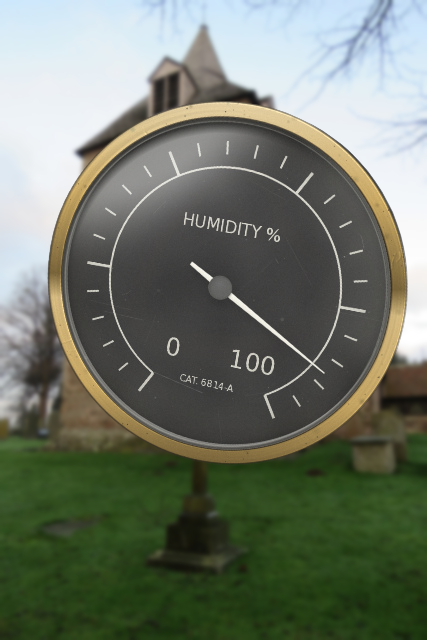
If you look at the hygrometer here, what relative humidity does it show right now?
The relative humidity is 90 %
